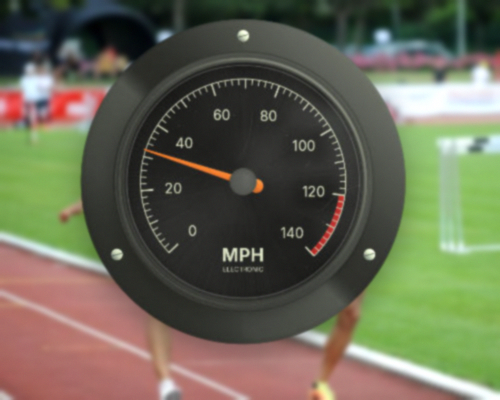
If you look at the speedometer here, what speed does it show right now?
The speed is 32 mph
